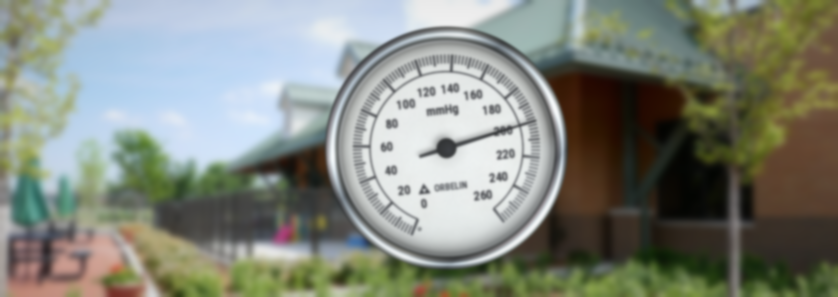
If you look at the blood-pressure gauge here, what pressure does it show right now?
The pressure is 200 mmHg
